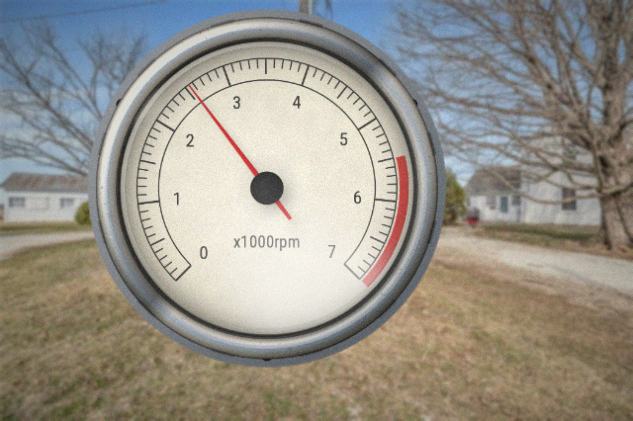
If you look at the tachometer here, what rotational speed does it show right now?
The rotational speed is 2550 rpm
